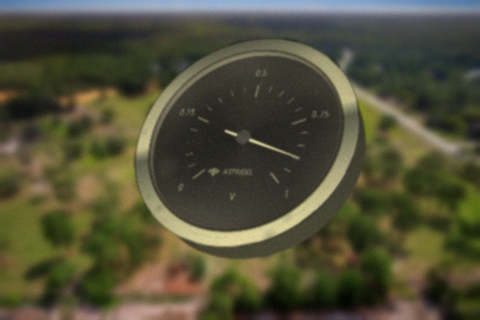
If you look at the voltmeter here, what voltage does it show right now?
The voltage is 0.9 V
